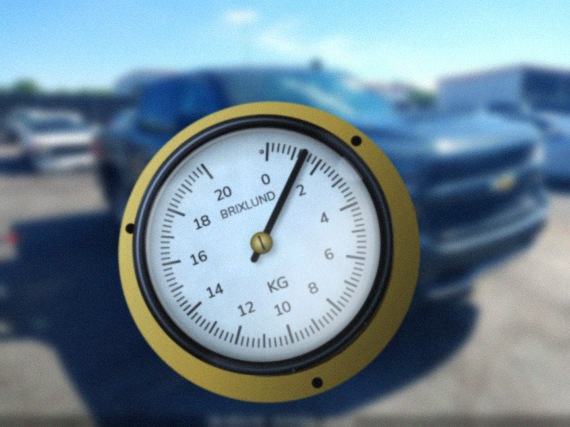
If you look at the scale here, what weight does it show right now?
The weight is 1.4 kg
